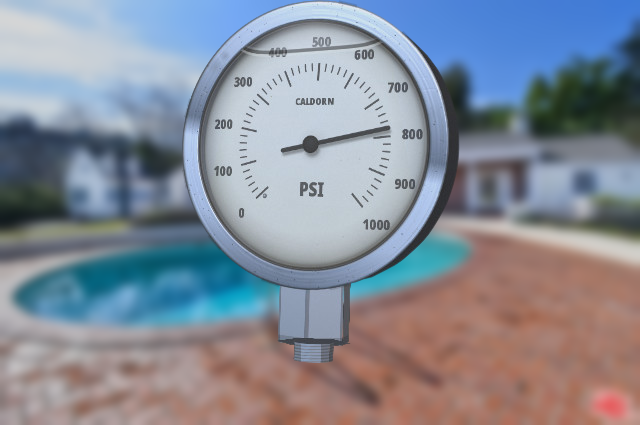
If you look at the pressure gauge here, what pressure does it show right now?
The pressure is 780 psi
